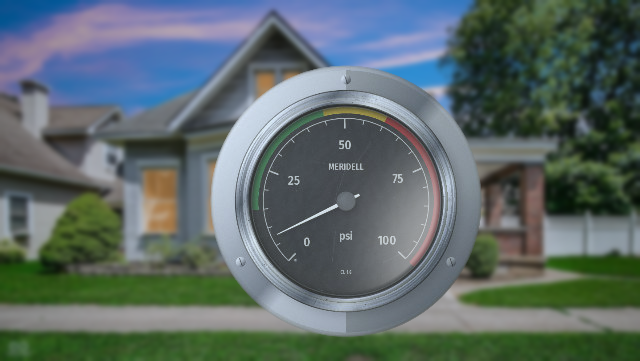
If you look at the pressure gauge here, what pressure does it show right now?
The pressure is 7.5 psi
